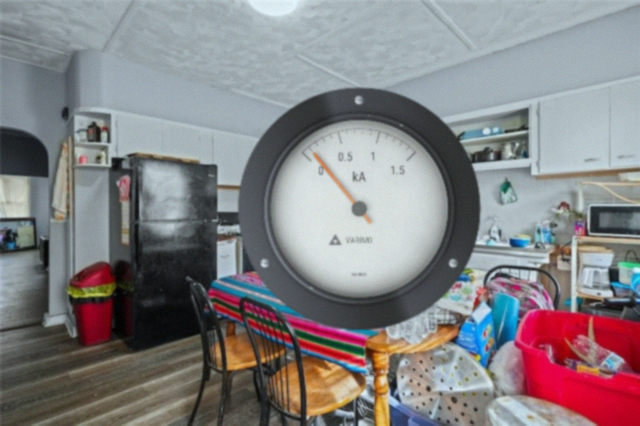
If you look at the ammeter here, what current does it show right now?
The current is 0.1 kA
